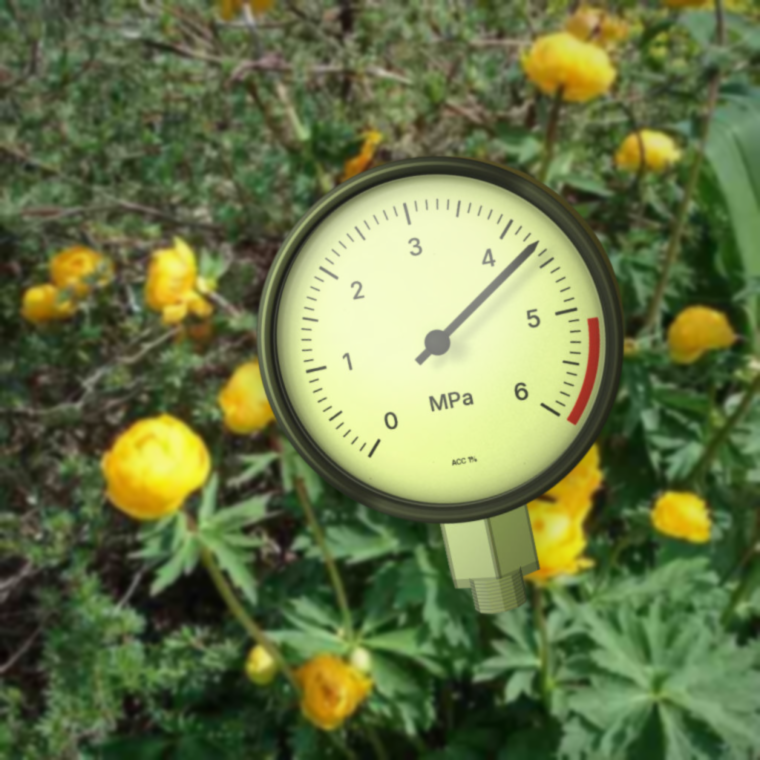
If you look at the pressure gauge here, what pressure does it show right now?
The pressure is 4.3 MPa
